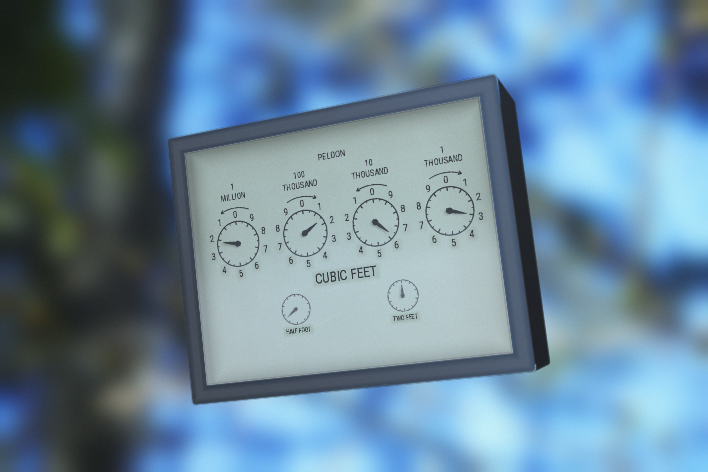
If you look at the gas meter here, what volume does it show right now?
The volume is 216300 ft³
